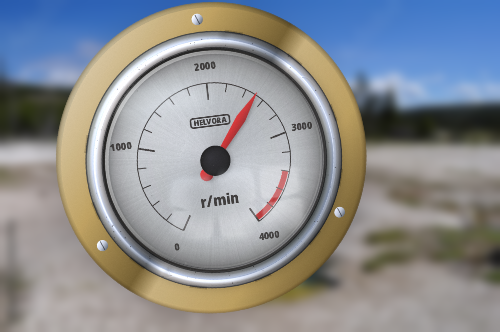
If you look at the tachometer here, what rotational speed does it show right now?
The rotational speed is 2500 rpm
